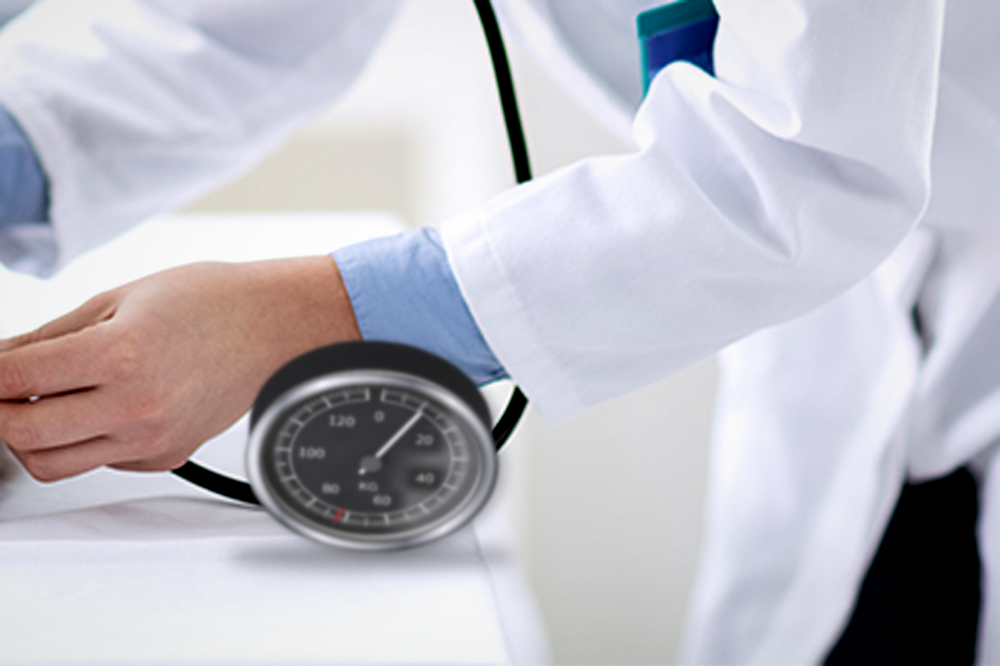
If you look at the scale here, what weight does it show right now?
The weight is 10 kg
